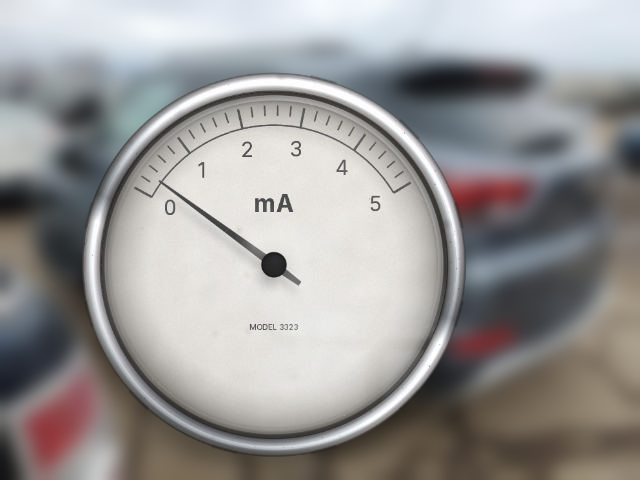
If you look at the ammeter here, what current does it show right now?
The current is 0.3 mA
